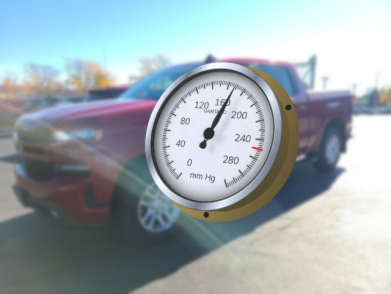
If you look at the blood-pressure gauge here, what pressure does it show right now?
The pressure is 170 mmHg
